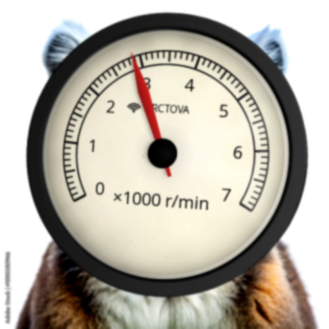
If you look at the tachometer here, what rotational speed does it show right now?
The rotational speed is 2900 rpm
